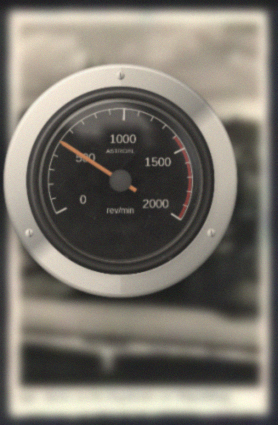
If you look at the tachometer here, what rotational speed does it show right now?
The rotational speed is 500 rpm
